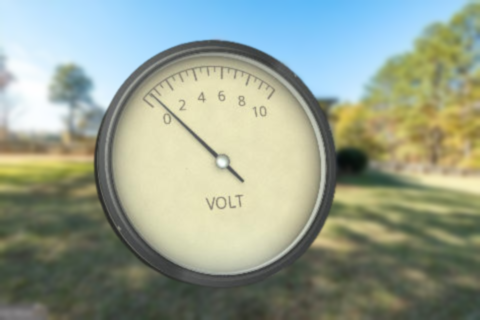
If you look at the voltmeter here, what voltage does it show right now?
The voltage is 0.5 V
